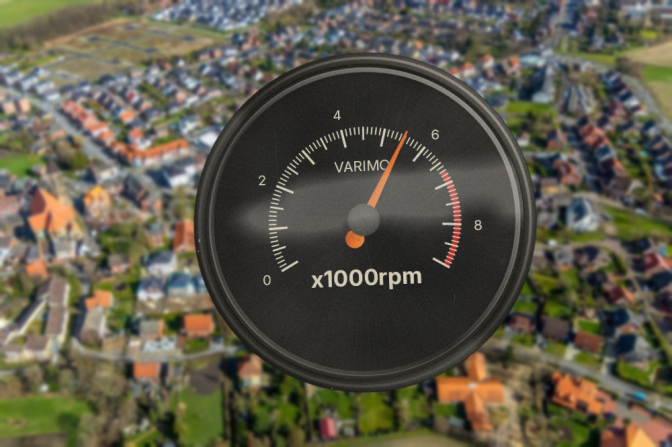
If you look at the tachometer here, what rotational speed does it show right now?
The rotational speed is 5500 rpm
